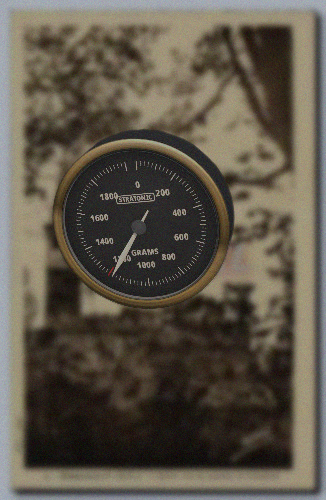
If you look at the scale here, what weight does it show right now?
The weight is 1200 g
